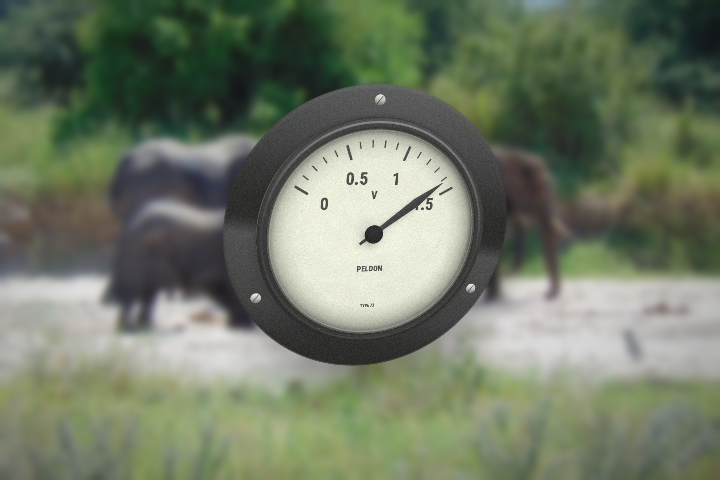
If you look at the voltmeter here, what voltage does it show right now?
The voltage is 1.4 V
